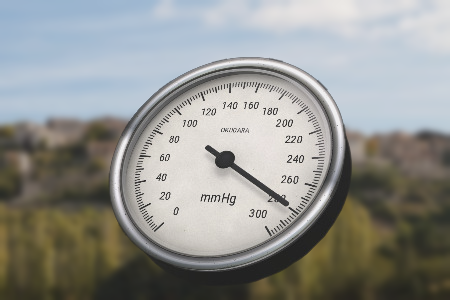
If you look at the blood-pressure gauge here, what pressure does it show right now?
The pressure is 280 mmHg
